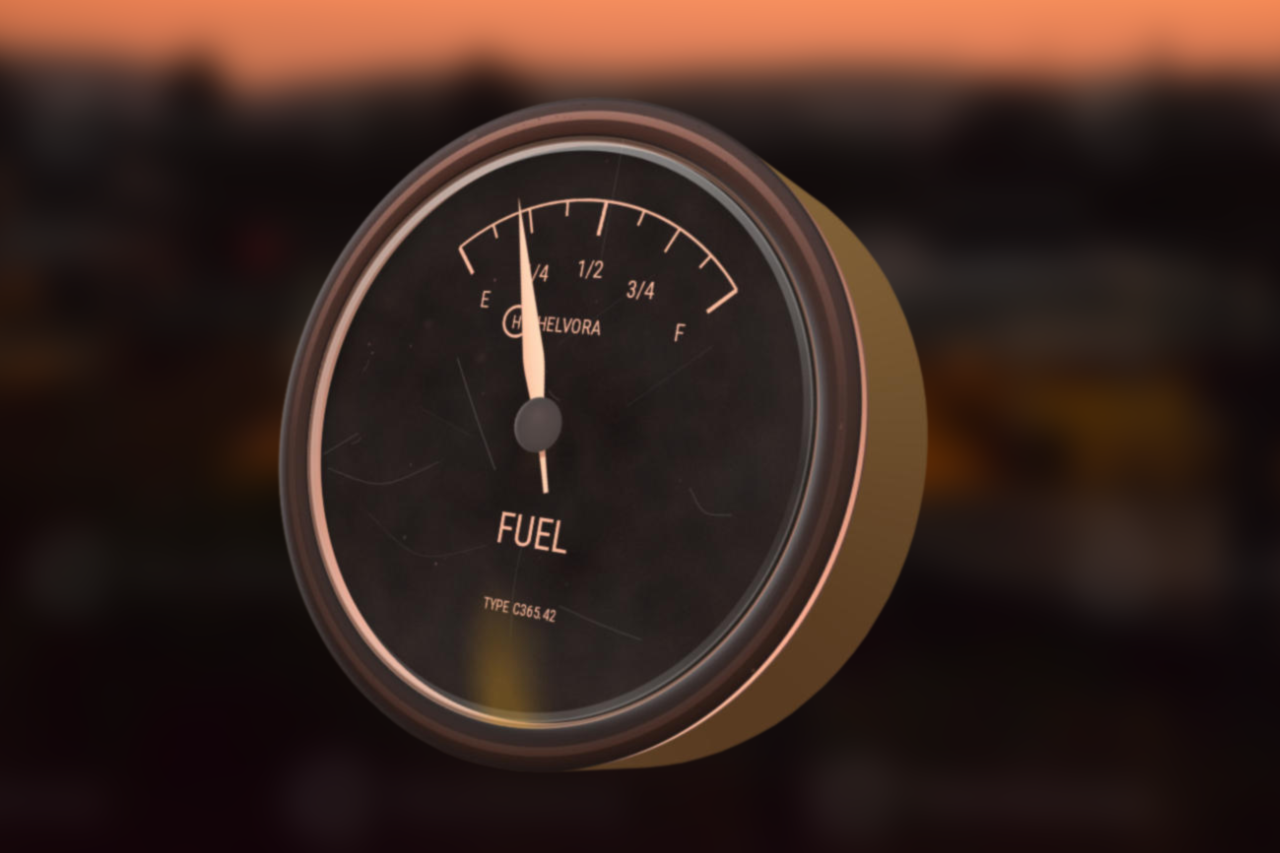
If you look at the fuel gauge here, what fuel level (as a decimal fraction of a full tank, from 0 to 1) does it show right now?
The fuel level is 0.25
